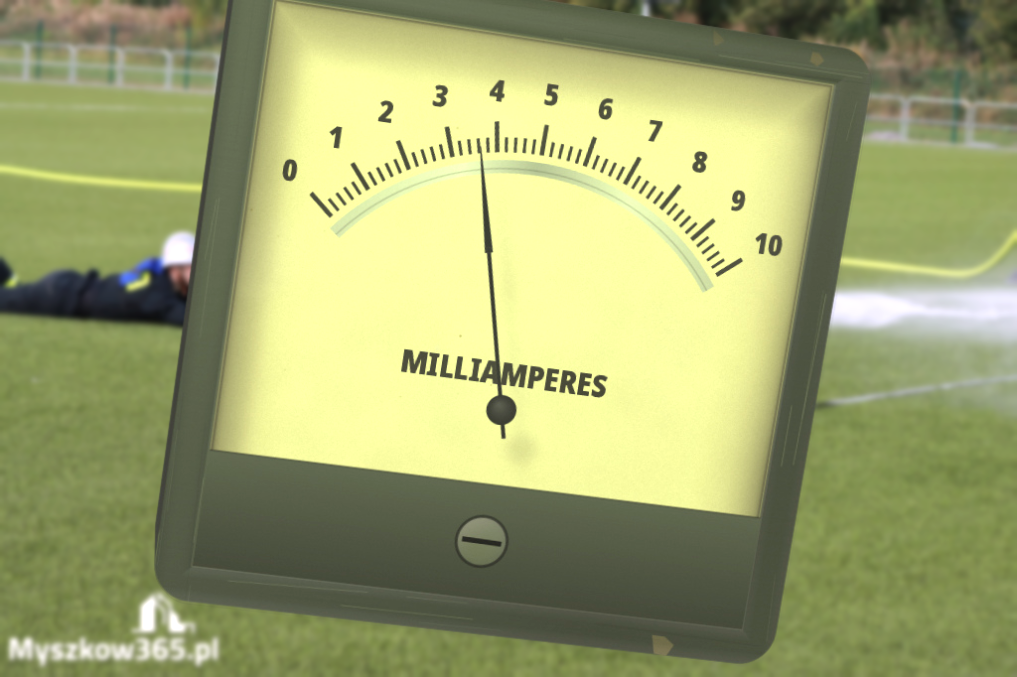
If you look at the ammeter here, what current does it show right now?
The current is 3.6 mA
